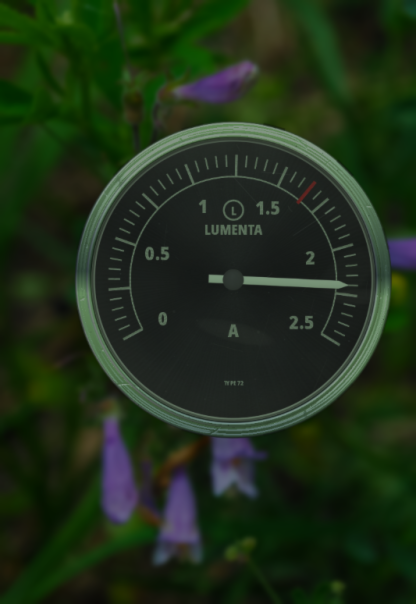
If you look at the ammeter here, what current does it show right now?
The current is 2.2 A
